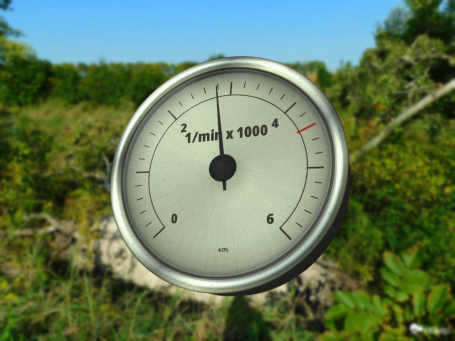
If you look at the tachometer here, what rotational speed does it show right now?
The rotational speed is 2800 rpm
